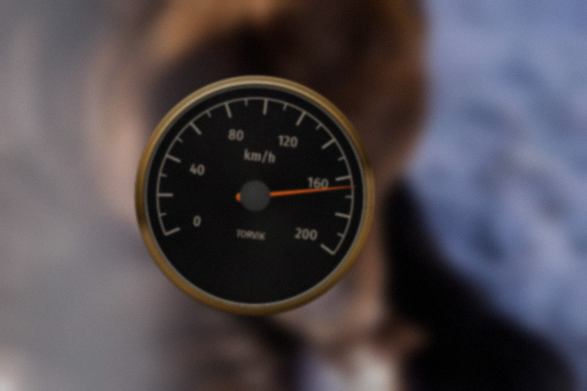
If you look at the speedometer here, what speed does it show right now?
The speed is 165 km/h
